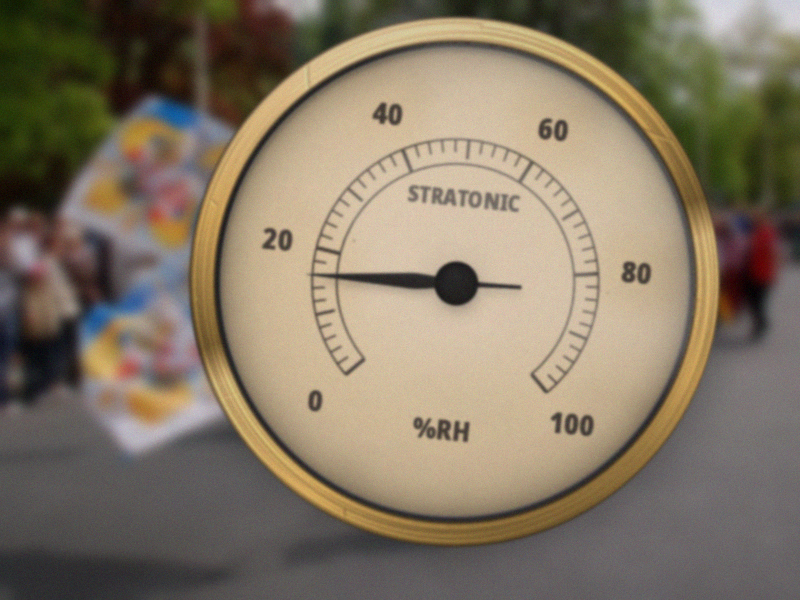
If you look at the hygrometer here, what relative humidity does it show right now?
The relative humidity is 16 %
